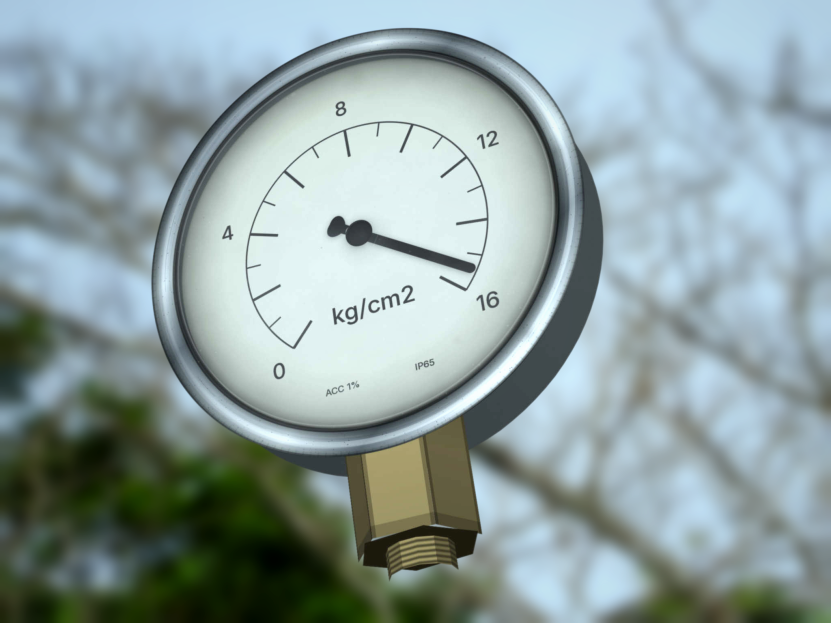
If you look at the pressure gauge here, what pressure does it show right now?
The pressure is 15.5 kg/cm²
